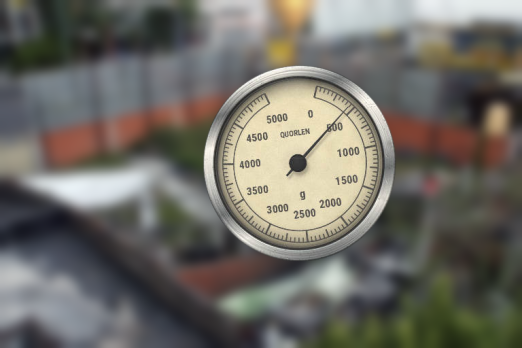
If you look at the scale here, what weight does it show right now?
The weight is 450 g
